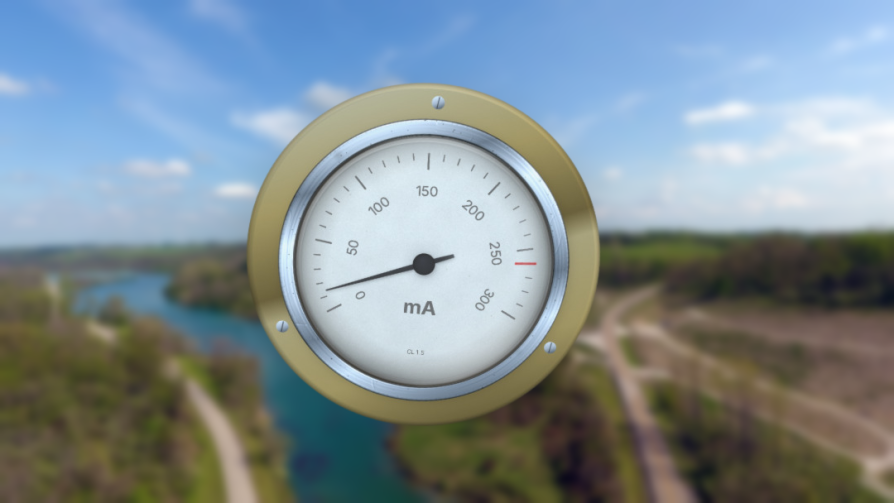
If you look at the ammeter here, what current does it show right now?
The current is 15 mA
